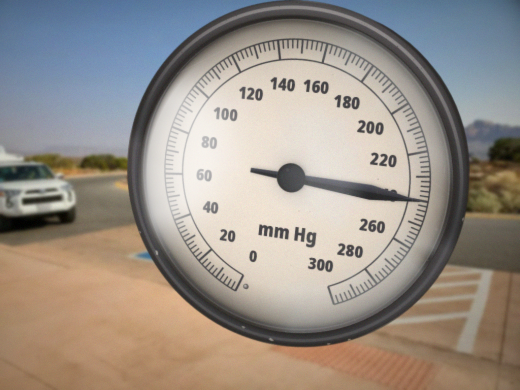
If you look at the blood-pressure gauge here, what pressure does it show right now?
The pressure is 240 mmHg
